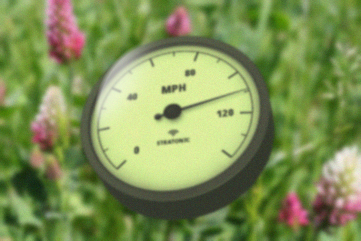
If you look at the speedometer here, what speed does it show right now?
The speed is 110 mph
